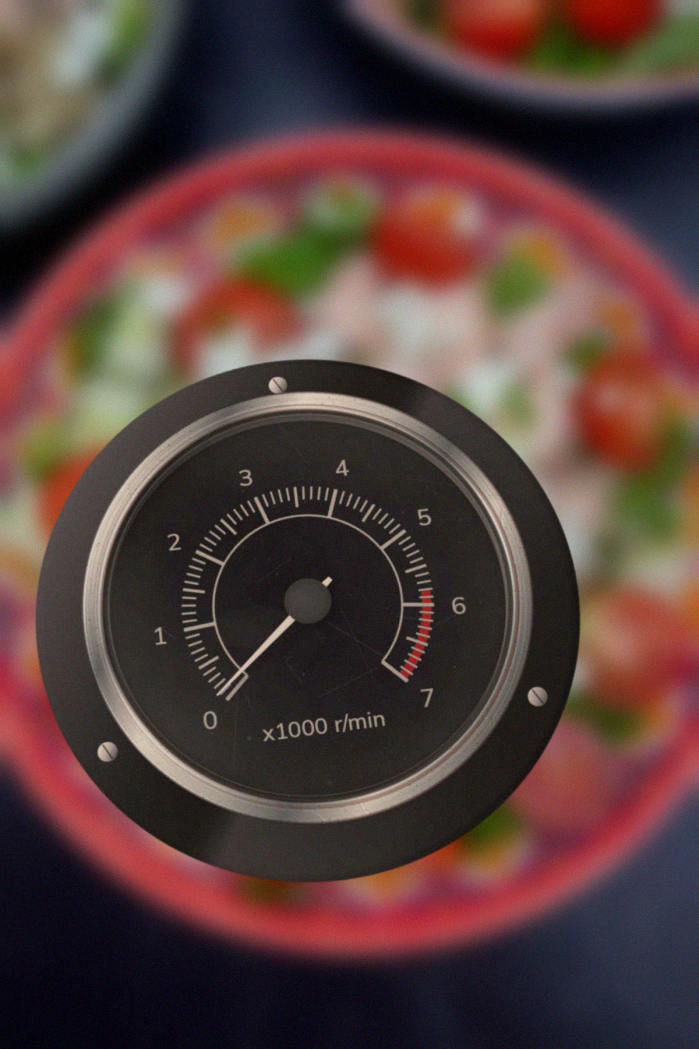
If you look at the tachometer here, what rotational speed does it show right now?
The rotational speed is 100 rpm
